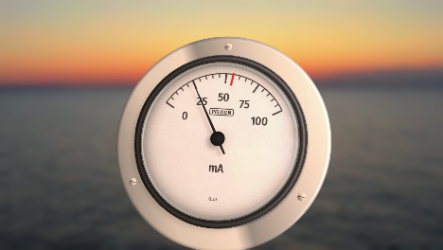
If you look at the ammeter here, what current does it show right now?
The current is 25 mA
